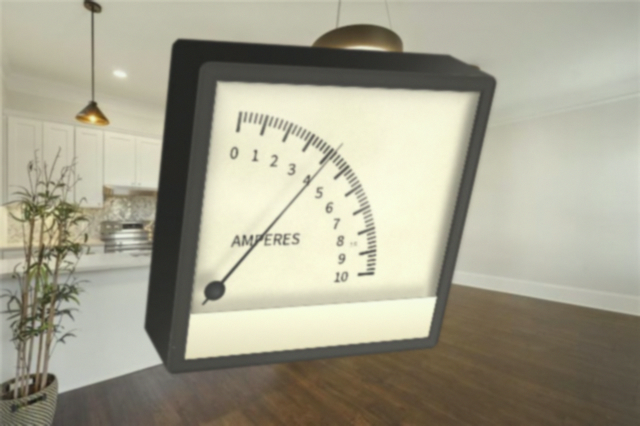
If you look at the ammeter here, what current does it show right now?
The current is 4 A
